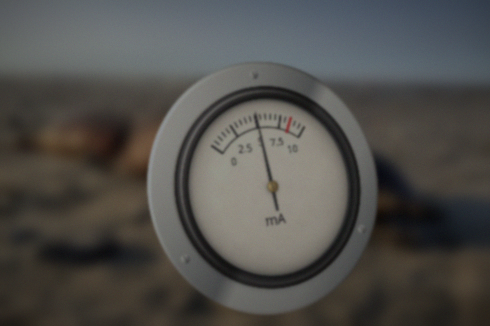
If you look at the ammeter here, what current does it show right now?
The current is 5 mA
